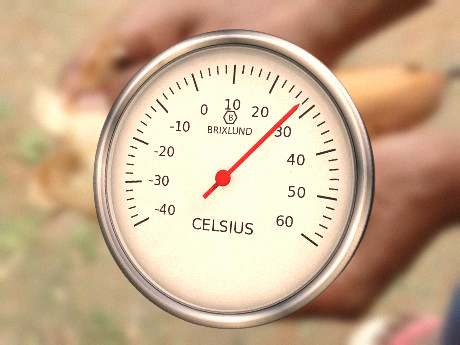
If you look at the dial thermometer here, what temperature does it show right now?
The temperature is 28 °C
